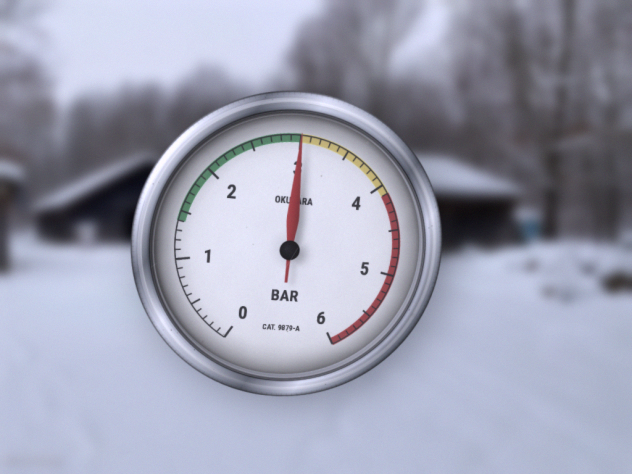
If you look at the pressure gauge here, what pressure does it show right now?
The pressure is 3 bar
